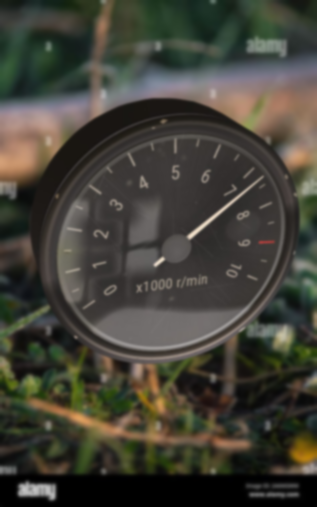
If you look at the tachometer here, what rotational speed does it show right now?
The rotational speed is 7250 rpm
